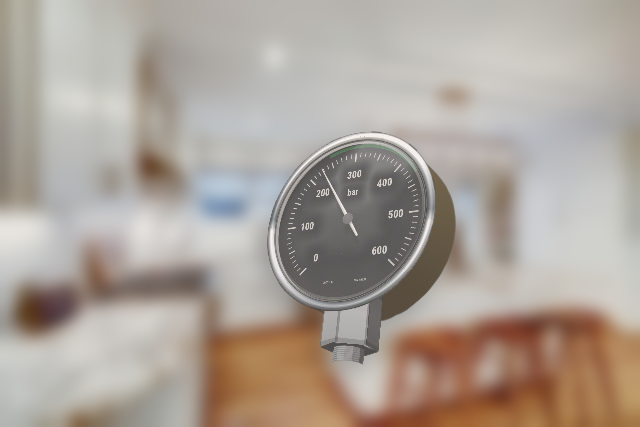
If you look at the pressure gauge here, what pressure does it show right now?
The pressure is 230 bar
